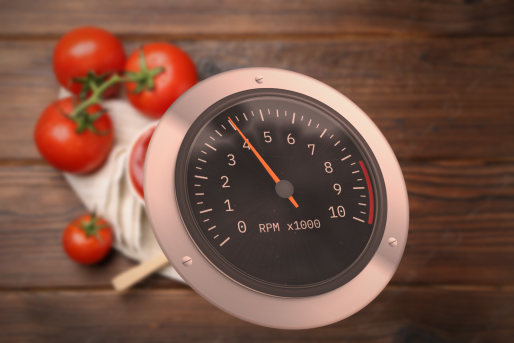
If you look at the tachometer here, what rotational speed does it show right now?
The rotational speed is 4000 rpm
